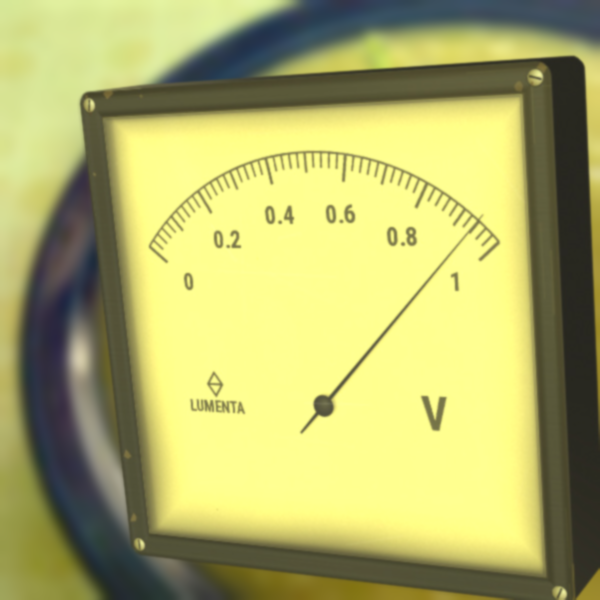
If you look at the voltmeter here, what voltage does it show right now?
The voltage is 0.94 V
